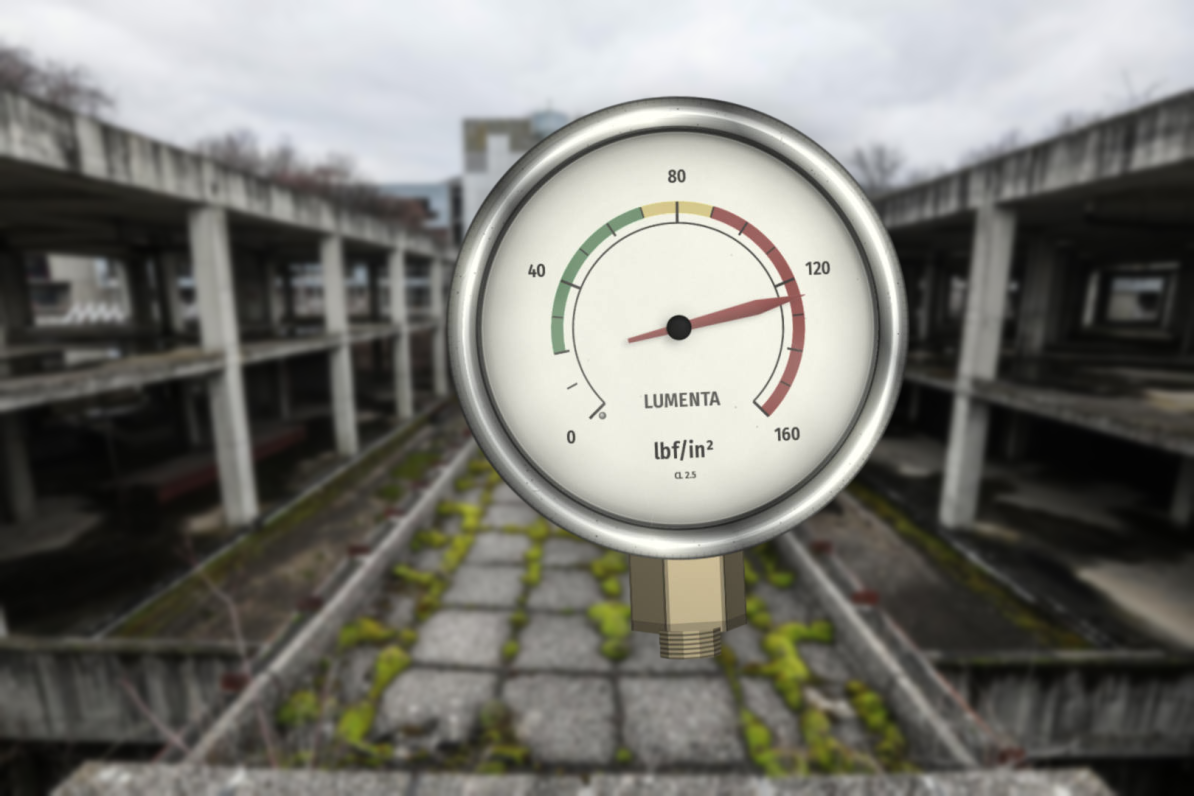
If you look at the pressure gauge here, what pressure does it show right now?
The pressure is 125 psi
